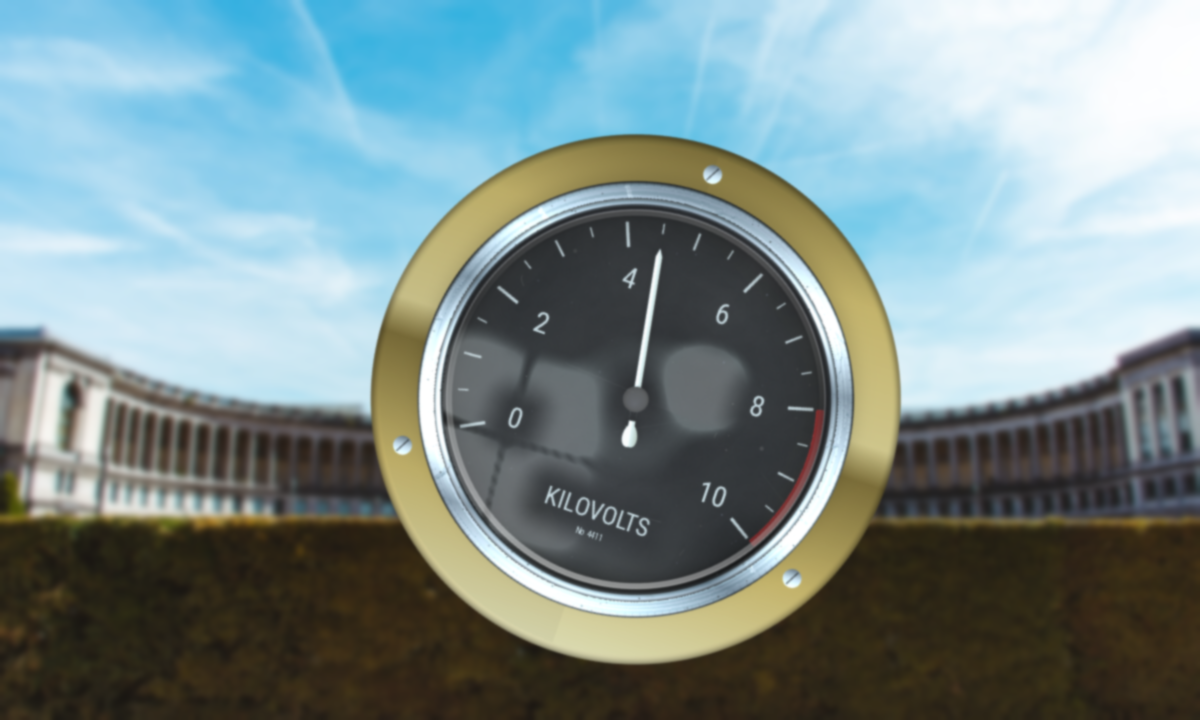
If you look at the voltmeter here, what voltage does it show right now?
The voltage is 4.5 kV
